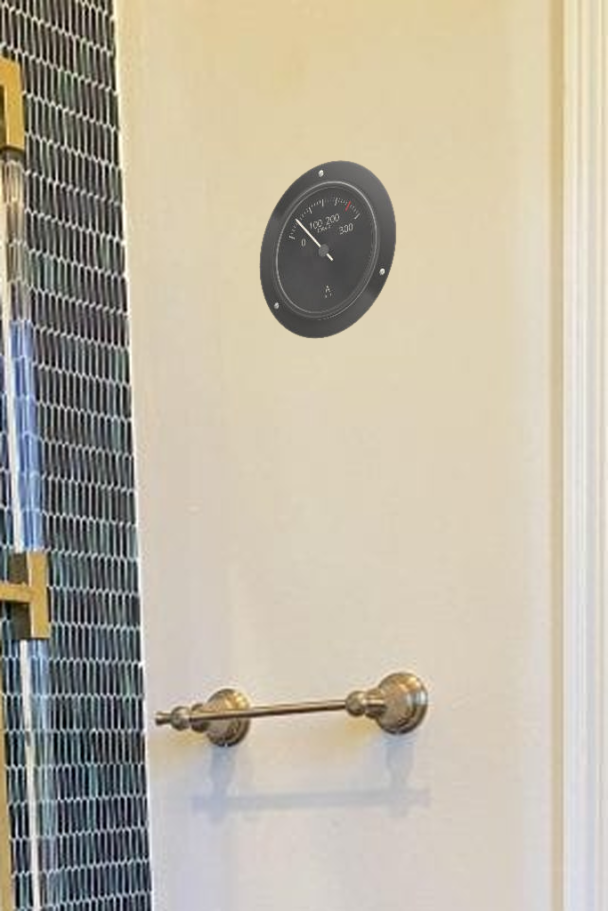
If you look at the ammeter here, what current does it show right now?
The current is 50 A
